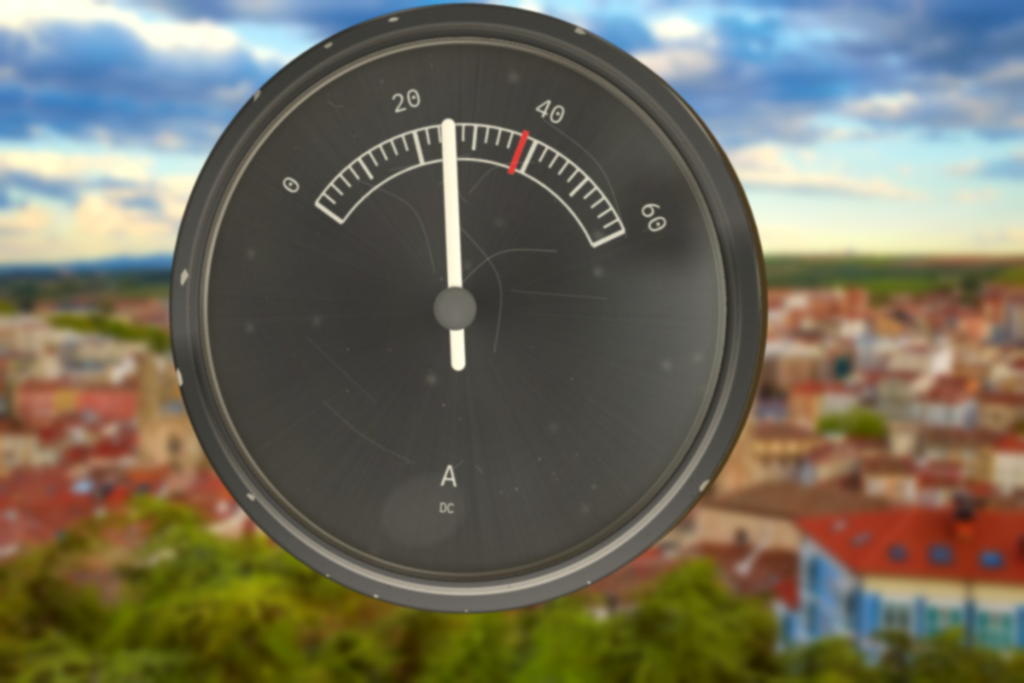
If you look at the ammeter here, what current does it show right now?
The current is 26 A
